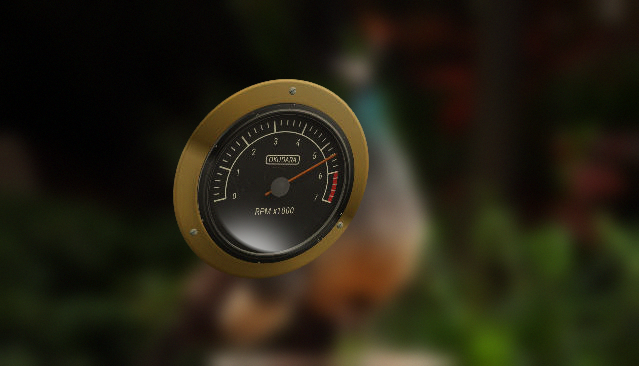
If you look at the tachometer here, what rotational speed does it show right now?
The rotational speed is 5400 rpm
